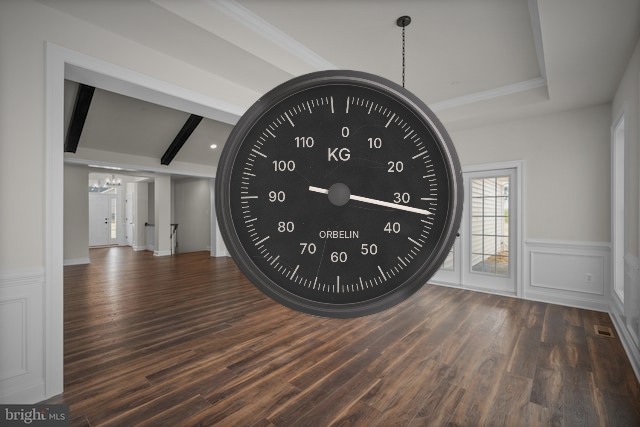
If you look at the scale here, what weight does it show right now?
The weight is 33 kg
